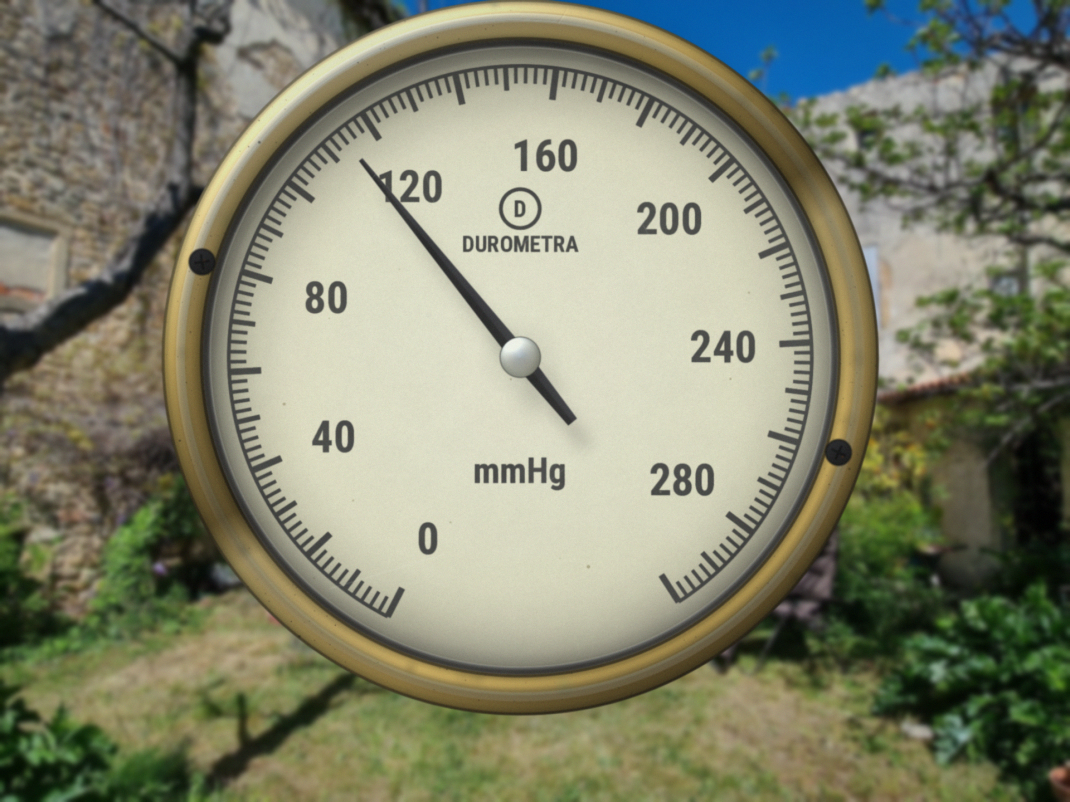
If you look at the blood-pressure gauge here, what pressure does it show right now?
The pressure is 114 mmHg
